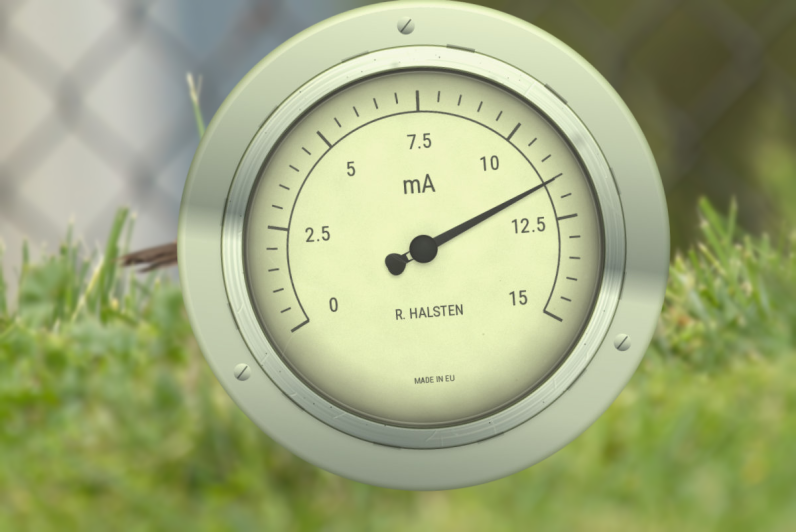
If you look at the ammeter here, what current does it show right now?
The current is 11.5 mA
